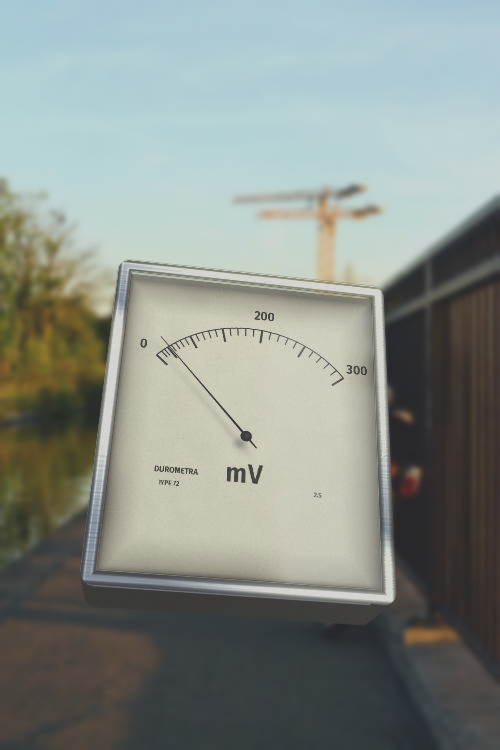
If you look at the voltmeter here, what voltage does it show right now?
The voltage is 50 mV
